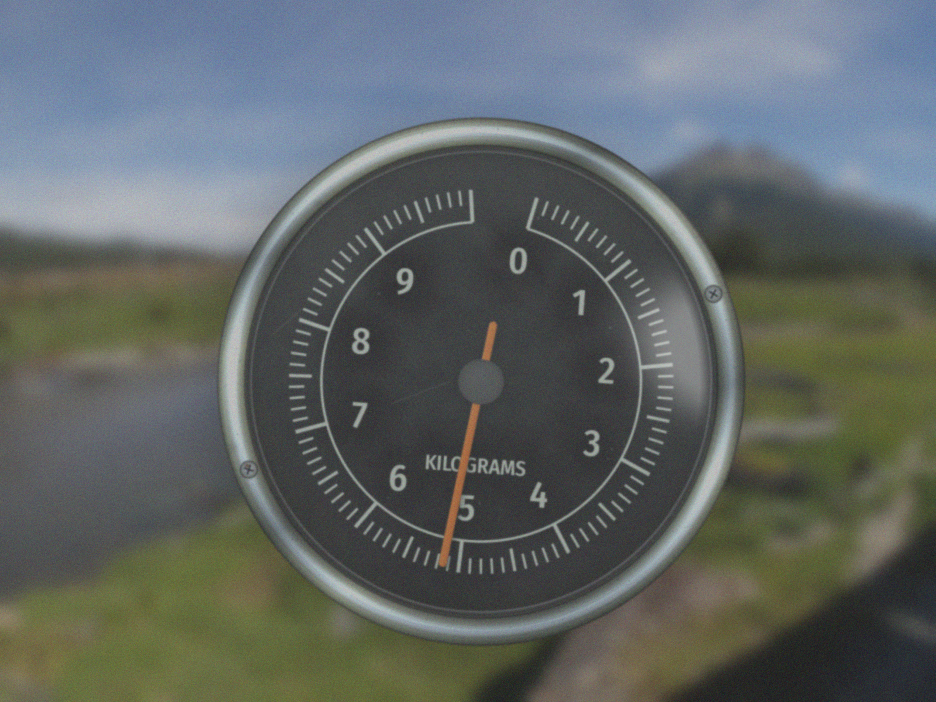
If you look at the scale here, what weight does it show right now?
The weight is 5.15 kg
